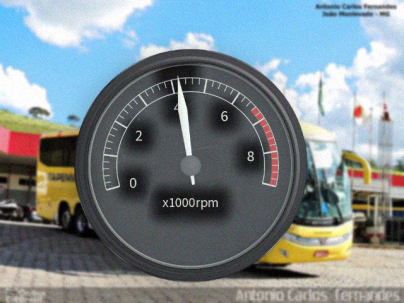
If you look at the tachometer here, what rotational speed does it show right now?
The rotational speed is 4200 rpm
